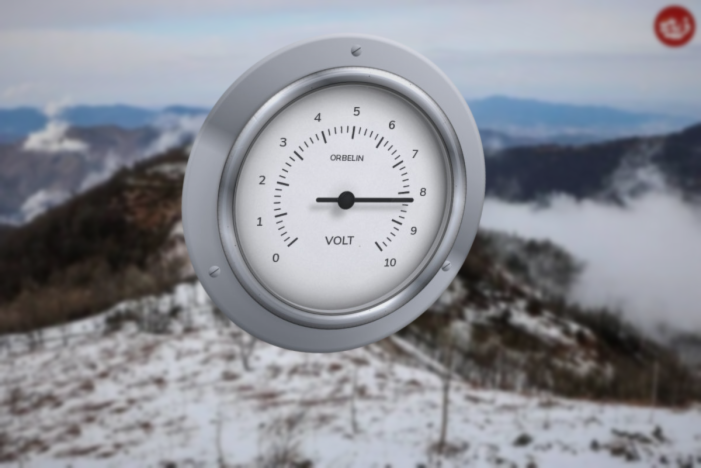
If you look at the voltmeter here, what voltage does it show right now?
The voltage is 8.2 V
